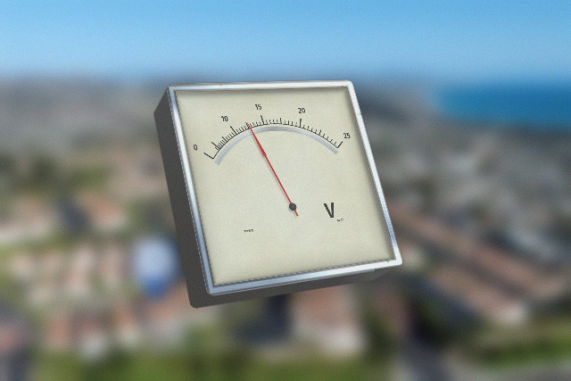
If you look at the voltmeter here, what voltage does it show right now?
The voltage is 12.5 V
